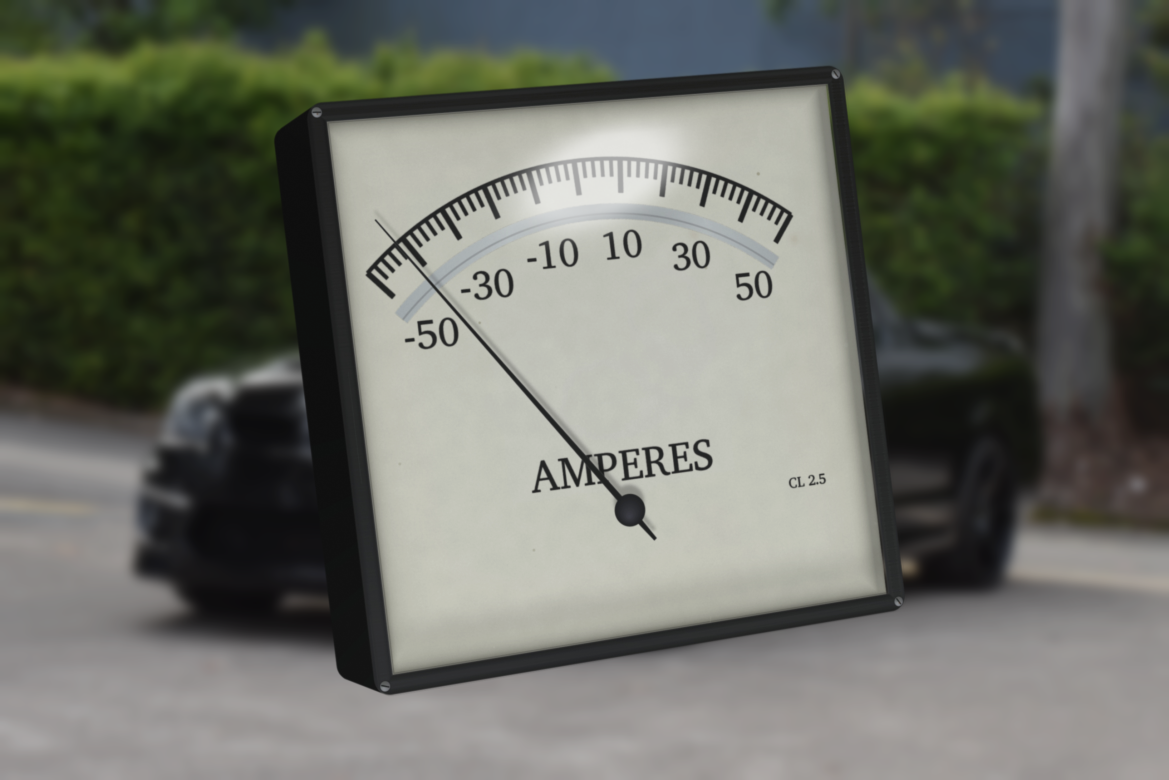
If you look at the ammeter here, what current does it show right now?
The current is -42 A
